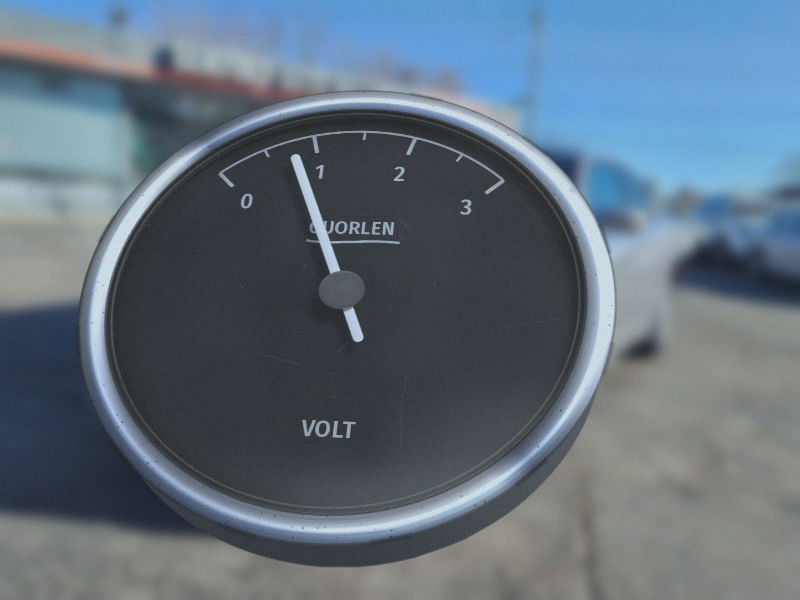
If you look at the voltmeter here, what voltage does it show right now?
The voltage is 0.75 V
